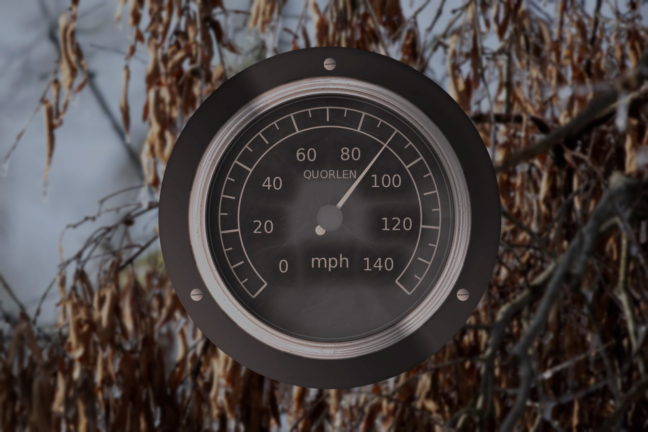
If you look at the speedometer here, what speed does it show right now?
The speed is 90 mph
